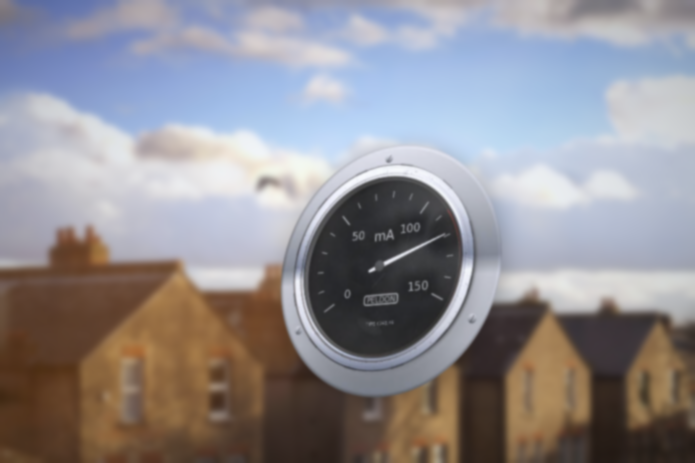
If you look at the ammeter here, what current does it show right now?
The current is 120 mA
